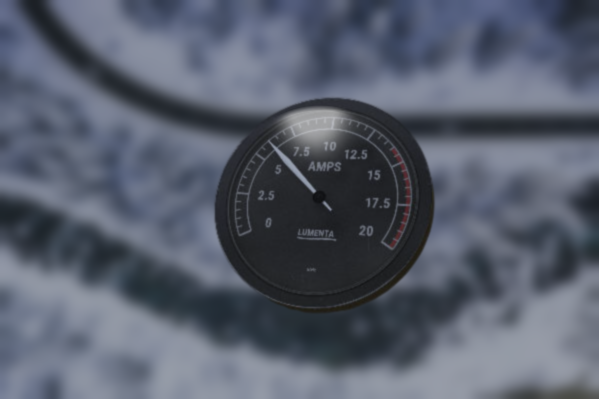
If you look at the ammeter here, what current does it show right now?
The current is 6 A
